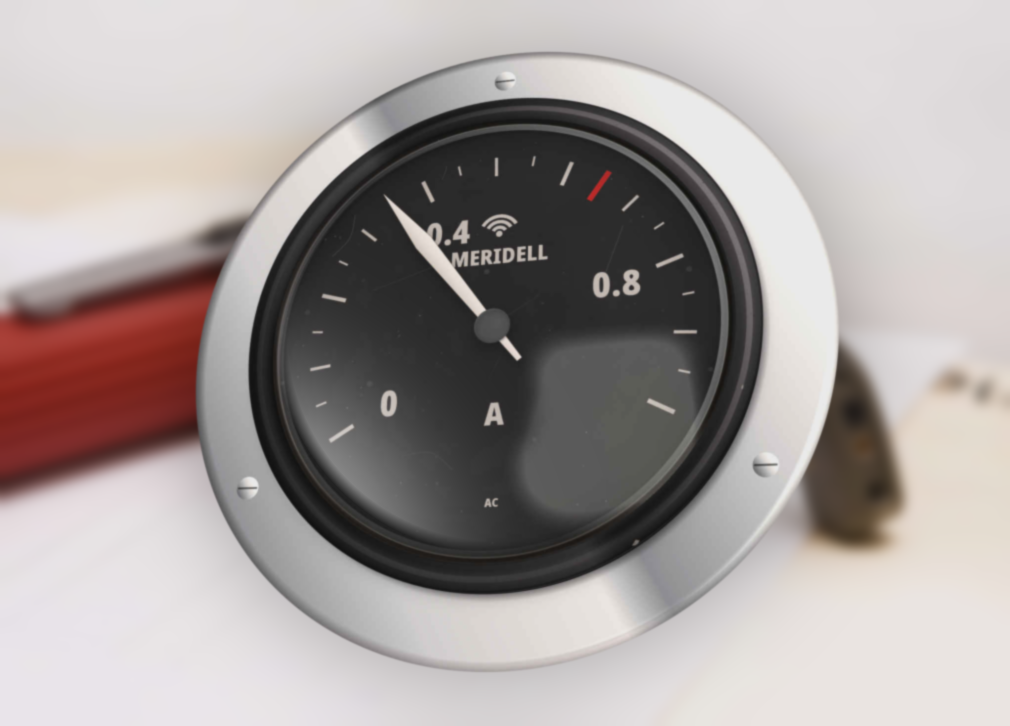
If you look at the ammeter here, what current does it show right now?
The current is 0.35 A
